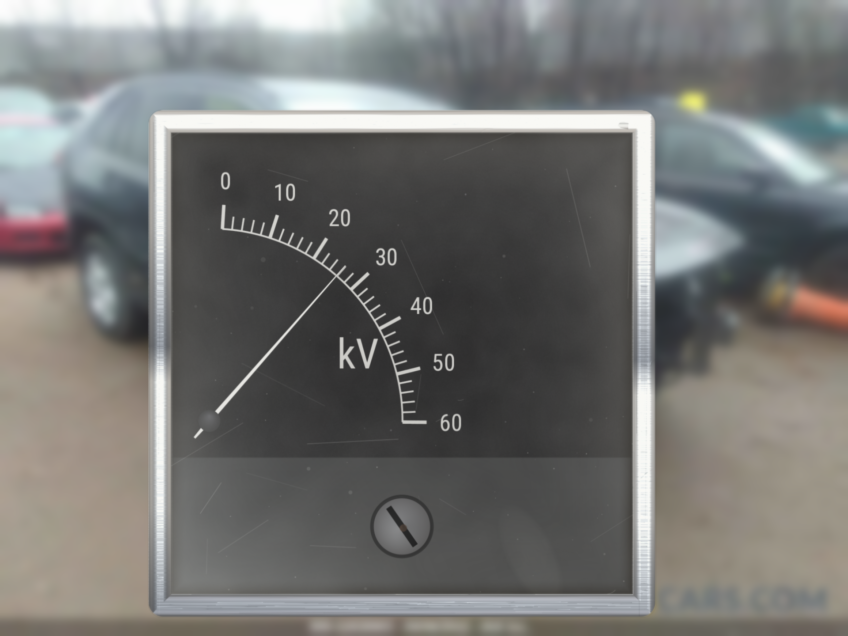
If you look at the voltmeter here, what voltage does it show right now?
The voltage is 26 kV
